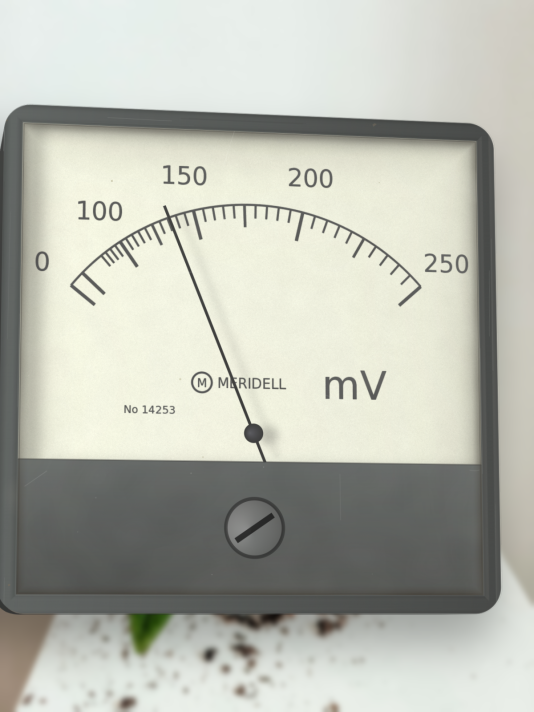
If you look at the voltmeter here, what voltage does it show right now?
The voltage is 135 mV
